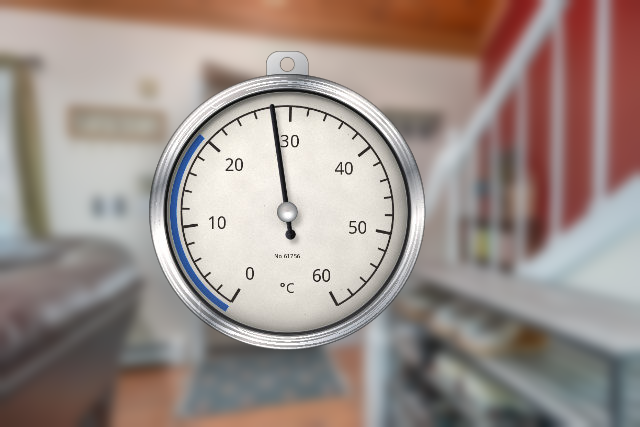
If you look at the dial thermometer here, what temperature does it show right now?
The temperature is 28 °C
